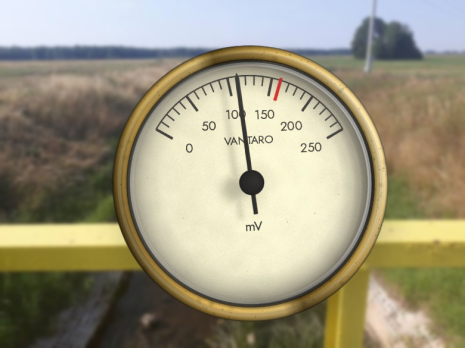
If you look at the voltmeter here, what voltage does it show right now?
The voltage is 110 mV
